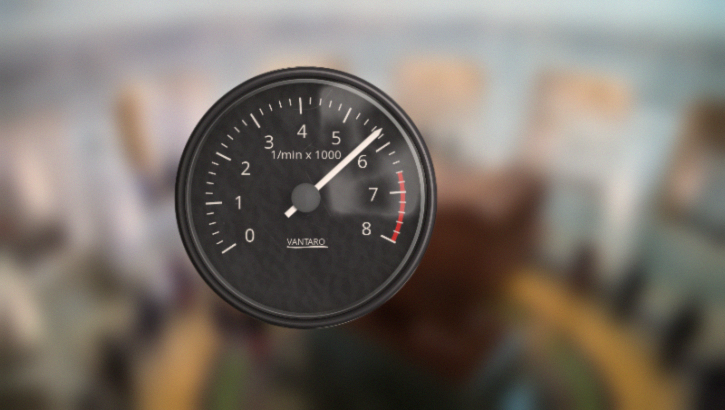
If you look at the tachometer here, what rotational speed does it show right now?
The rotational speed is 5700 rpm
